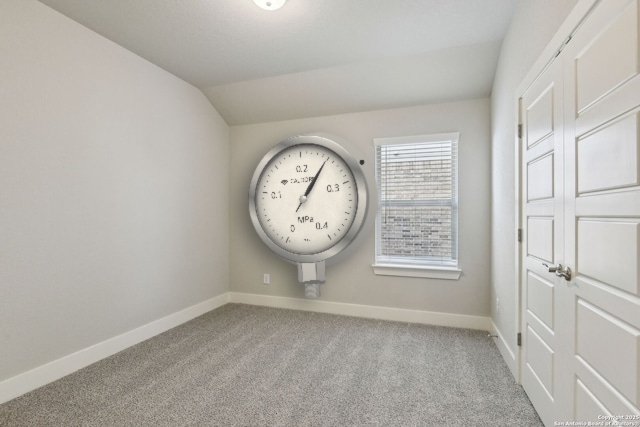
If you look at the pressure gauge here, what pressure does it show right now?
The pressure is 0.25 MPa
